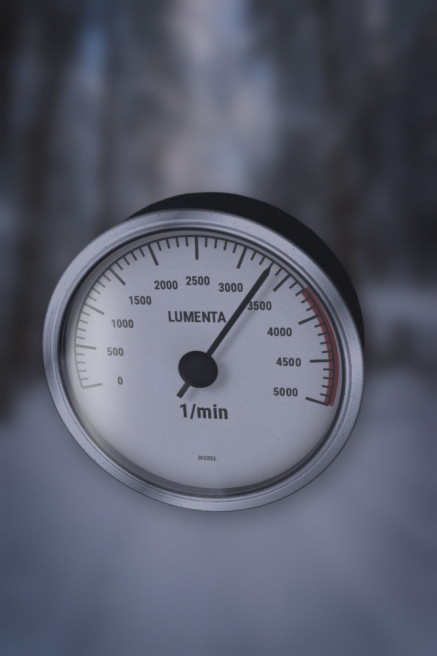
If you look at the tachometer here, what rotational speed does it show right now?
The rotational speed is 3300 rpm
